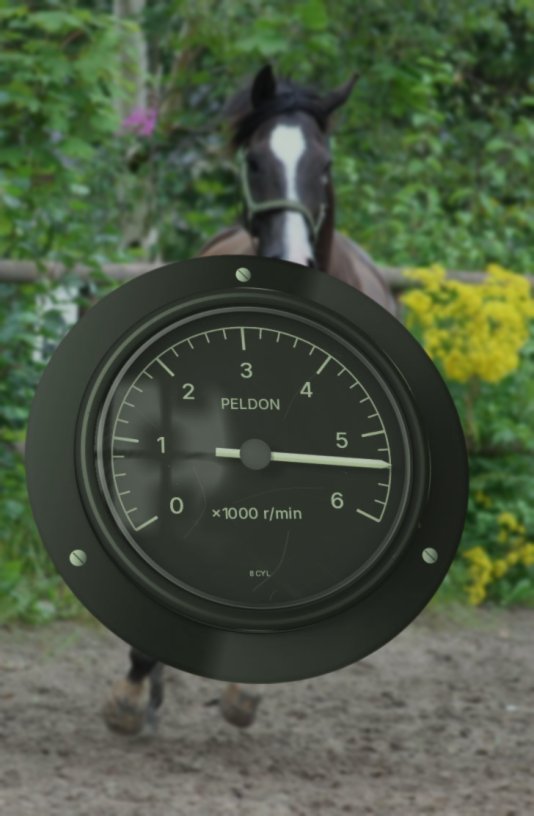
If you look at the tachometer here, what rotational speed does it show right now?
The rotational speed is 5400 rpm
